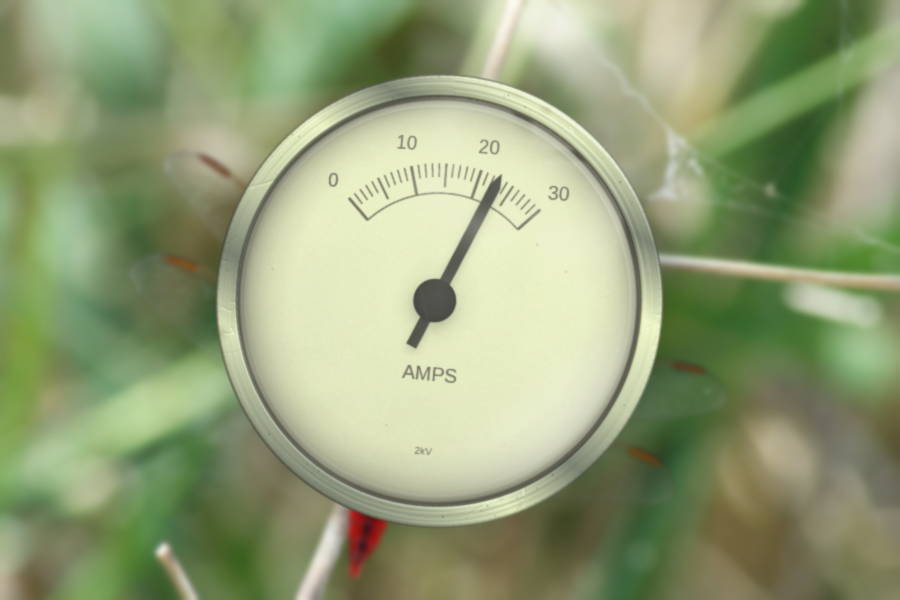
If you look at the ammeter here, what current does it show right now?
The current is 23 A
